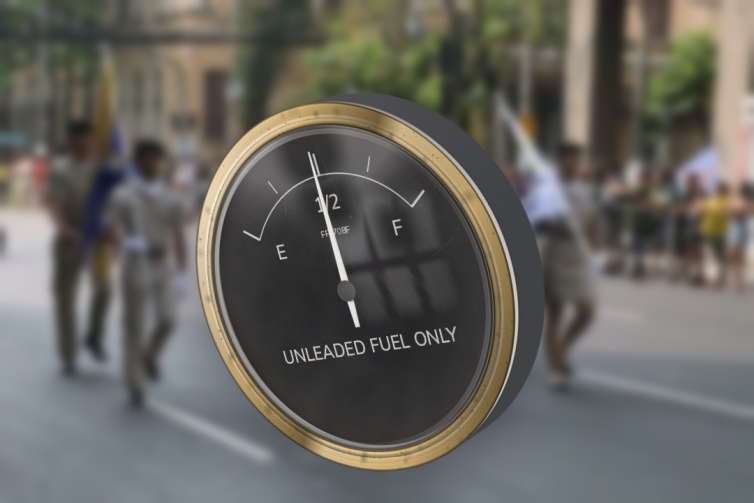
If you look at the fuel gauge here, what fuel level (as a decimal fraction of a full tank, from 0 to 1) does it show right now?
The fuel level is 0.5
